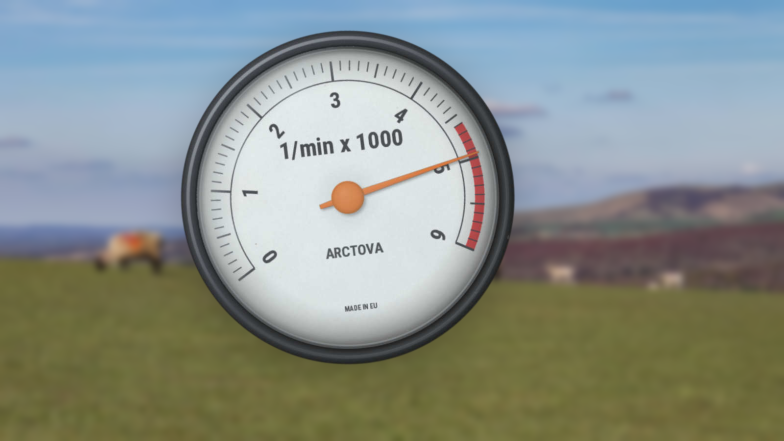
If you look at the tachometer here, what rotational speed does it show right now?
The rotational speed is 4950 rpm
